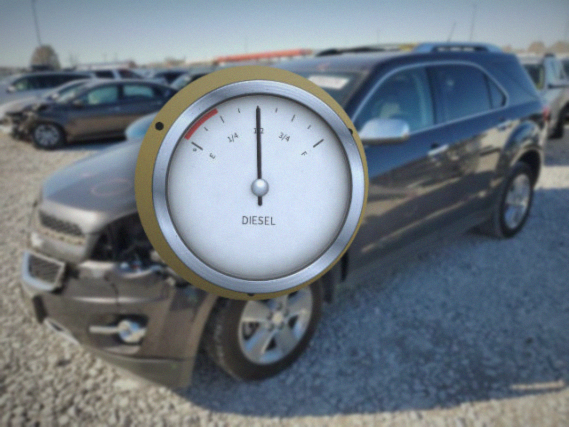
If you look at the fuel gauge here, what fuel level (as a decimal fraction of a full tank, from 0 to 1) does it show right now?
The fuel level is 0.5
